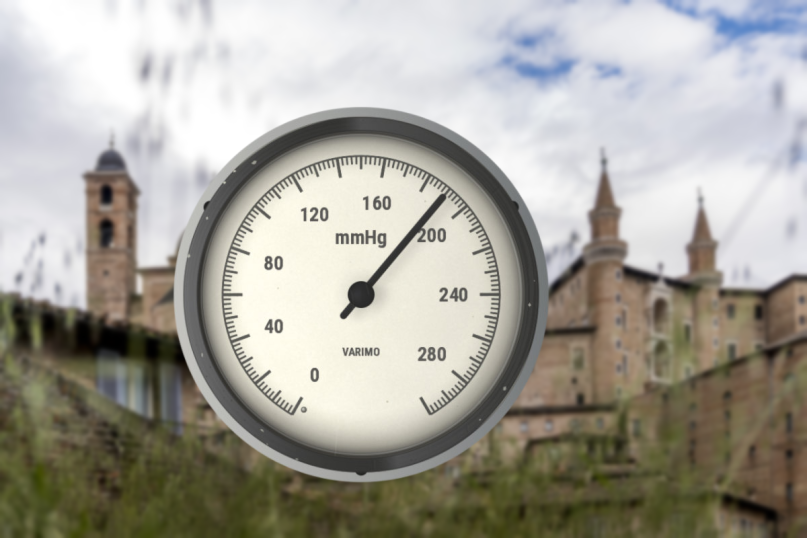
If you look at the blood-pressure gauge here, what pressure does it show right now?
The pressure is 190 mmHg
